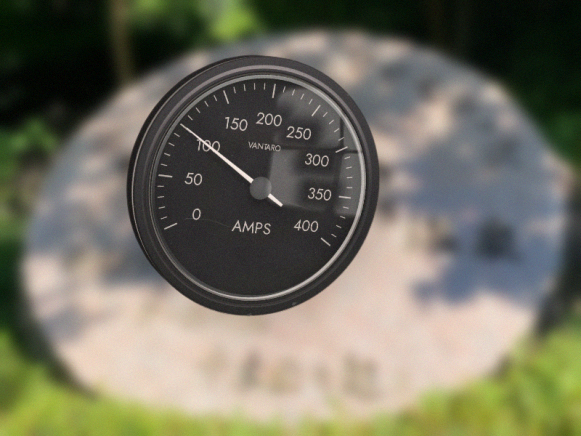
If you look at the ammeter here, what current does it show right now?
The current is 100 A
